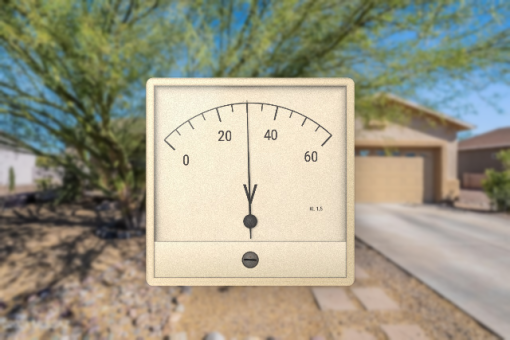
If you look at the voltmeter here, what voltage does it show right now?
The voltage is 30 V
